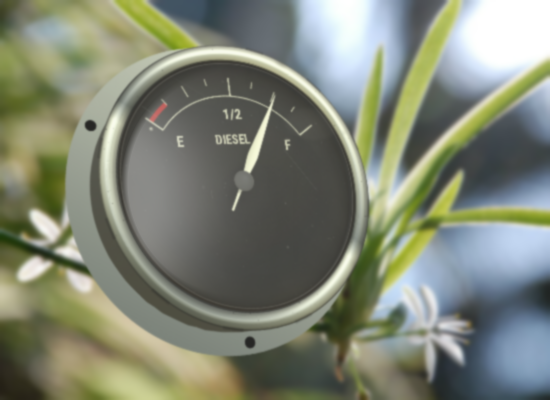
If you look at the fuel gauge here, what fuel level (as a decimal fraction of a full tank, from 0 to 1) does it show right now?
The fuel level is 0.75
